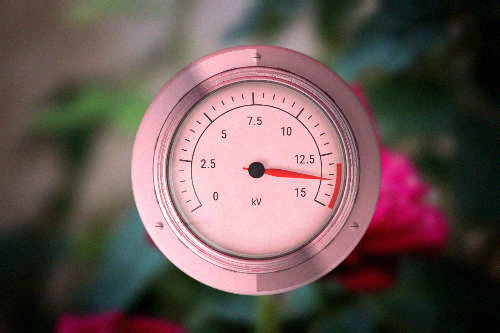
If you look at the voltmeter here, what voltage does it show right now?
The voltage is 13.75 kV
